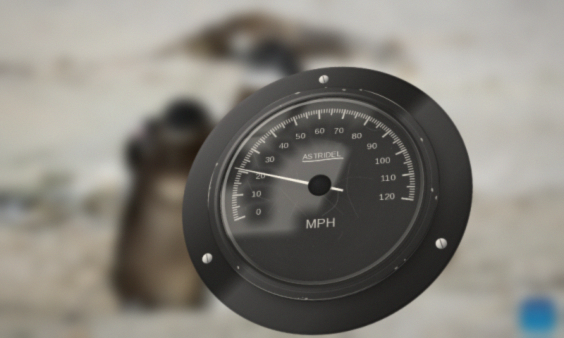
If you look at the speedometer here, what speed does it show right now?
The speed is 20 mph
